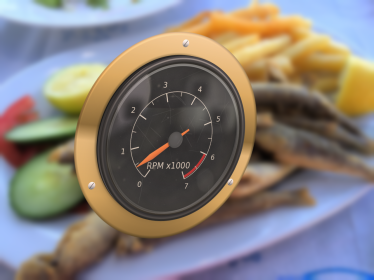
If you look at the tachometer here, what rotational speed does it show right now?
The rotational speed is 500 rpm
